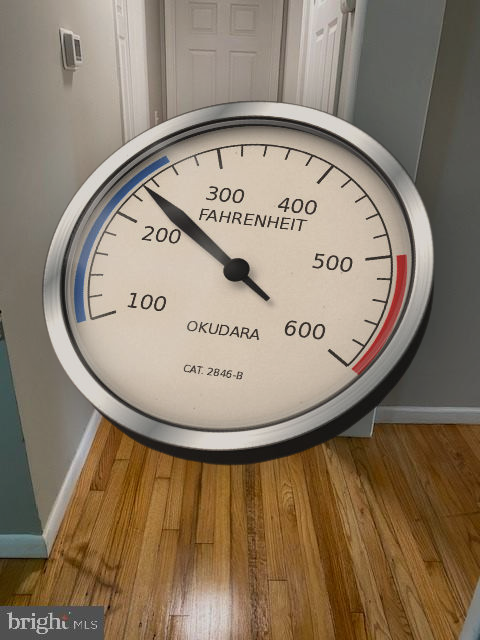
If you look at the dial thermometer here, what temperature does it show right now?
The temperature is 230 °F
